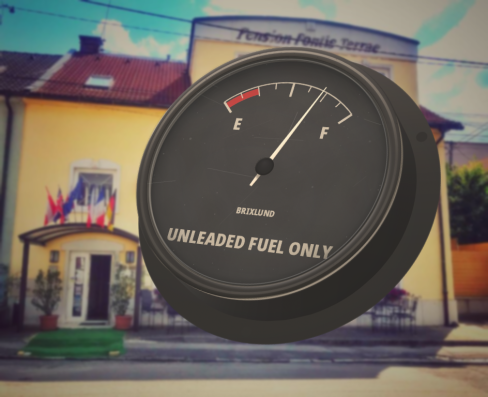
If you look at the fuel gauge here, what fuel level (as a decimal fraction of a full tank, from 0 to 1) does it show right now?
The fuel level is 0.75
